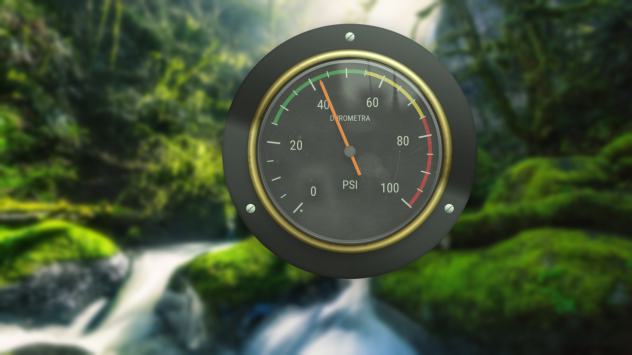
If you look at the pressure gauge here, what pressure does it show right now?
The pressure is 42.5 psi
